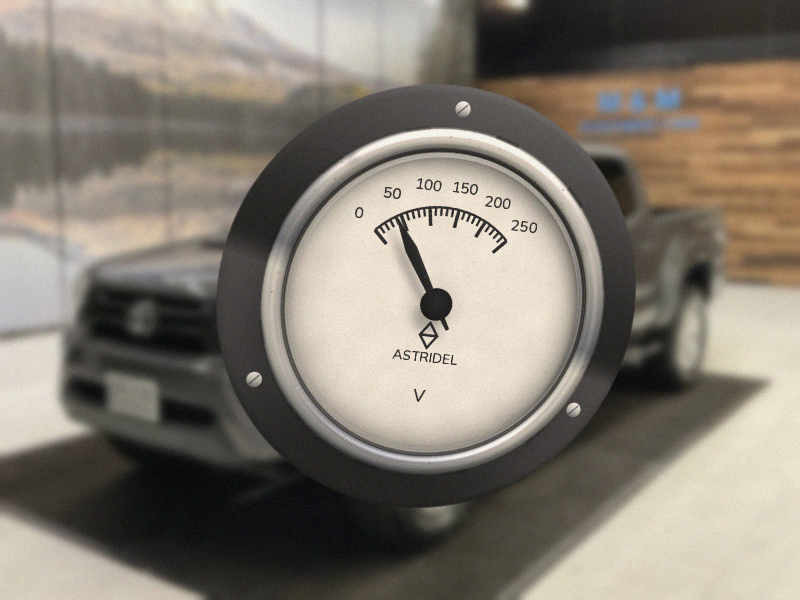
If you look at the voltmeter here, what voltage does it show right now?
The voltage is 40 V
